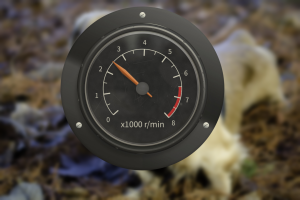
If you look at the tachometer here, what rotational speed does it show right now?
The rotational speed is 2500 rpm
